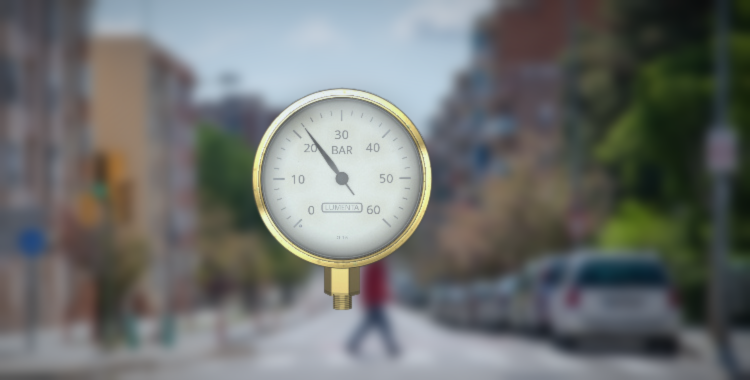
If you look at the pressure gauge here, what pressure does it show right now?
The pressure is 22 bar
